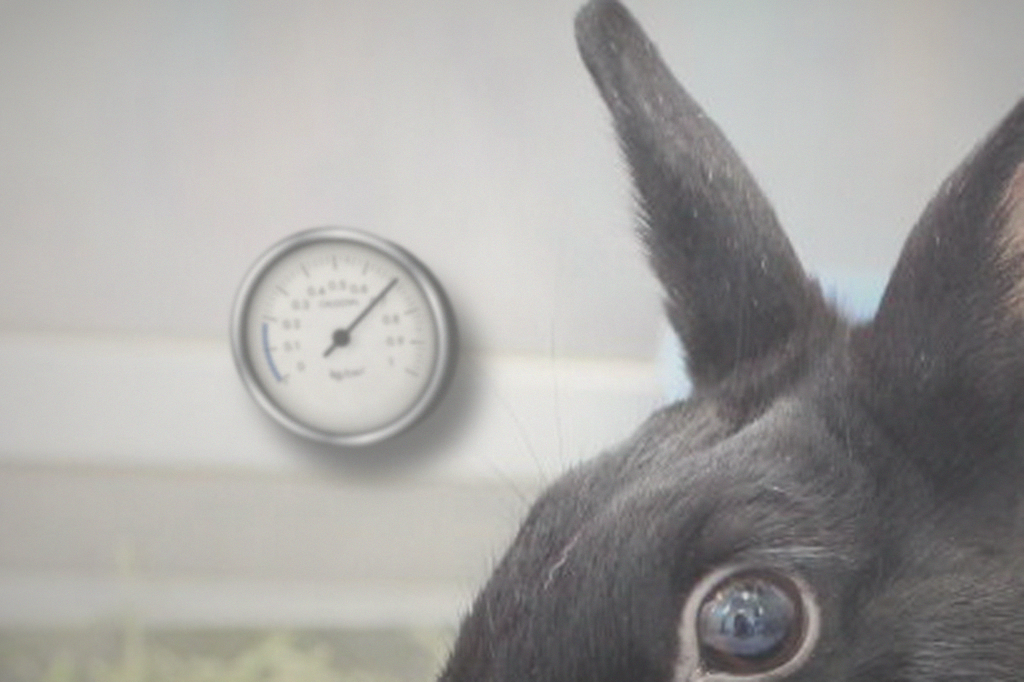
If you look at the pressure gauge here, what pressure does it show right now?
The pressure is 0.7 kg/cm²
